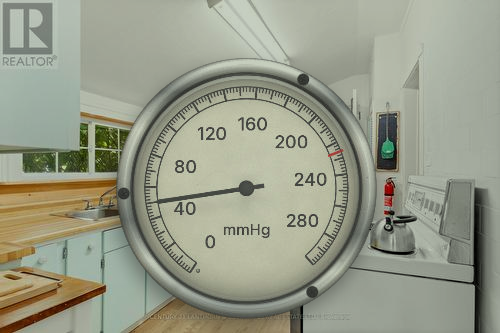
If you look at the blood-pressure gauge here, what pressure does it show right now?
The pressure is 50 mmHg
